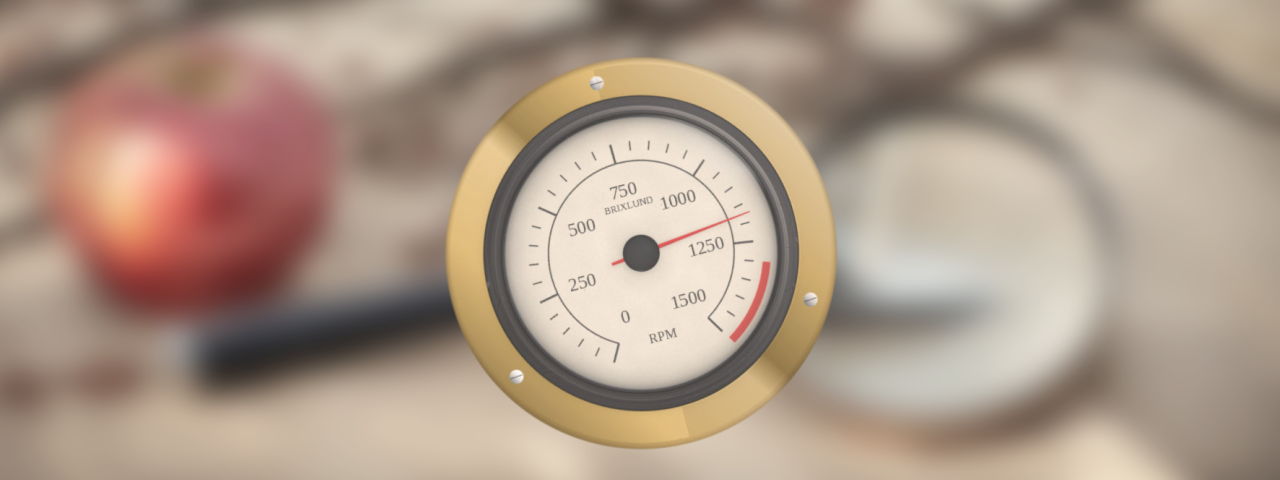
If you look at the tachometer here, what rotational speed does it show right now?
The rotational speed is 1175 rpm
